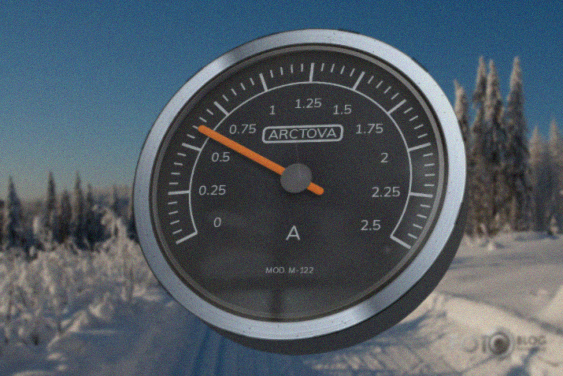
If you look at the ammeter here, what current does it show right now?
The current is 0.6 A
